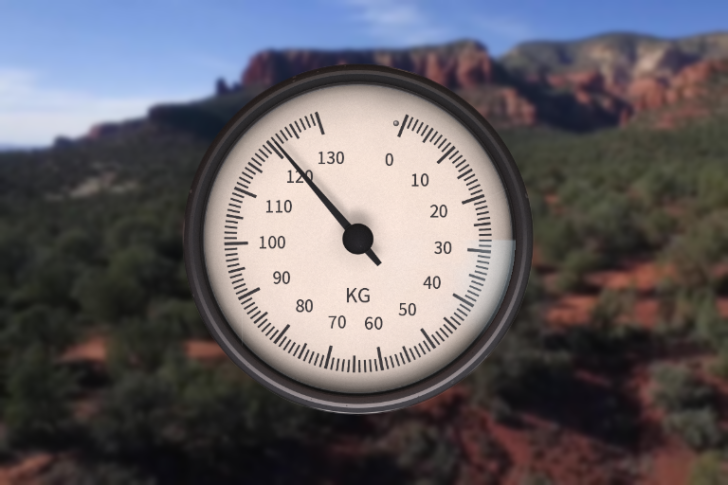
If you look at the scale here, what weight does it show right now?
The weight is 121 kg
